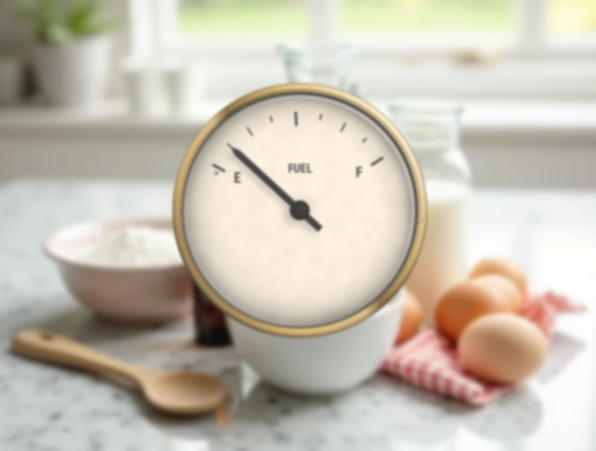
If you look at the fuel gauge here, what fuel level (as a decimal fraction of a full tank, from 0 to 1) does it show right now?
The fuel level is 0.125
